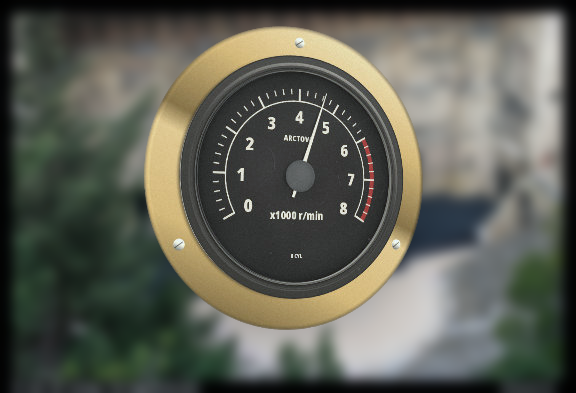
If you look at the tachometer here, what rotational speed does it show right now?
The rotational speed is 4600 rpm
